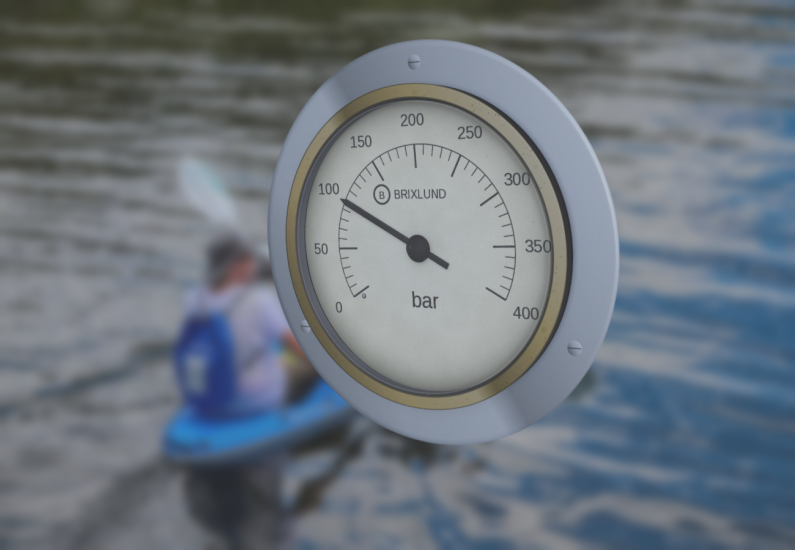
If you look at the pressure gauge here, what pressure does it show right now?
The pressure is 100 bar
